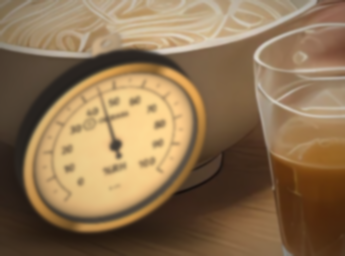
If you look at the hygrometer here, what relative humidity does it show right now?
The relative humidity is 45 %
